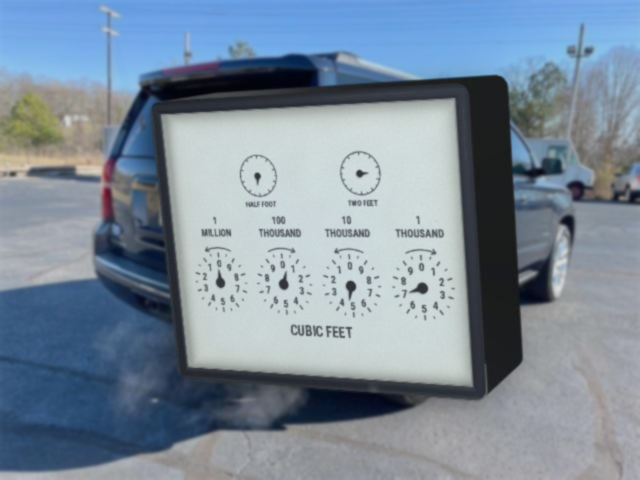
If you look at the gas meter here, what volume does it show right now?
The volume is 4700 ft³
